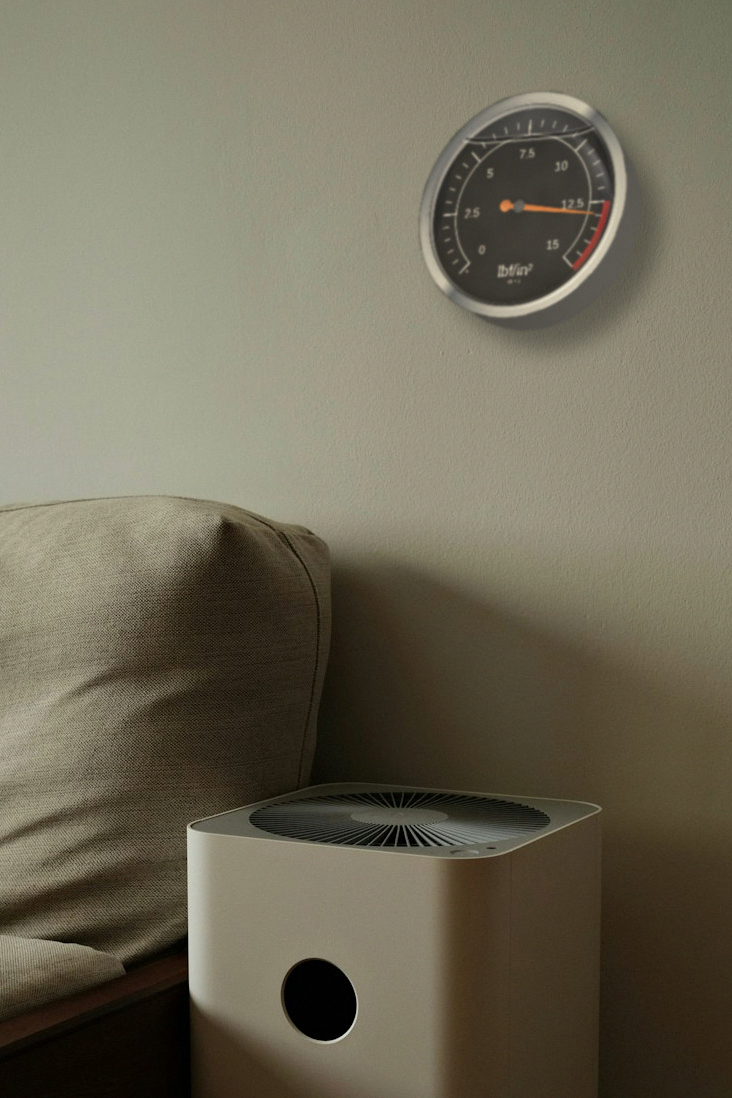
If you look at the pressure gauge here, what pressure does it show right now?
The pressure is 13 psi
